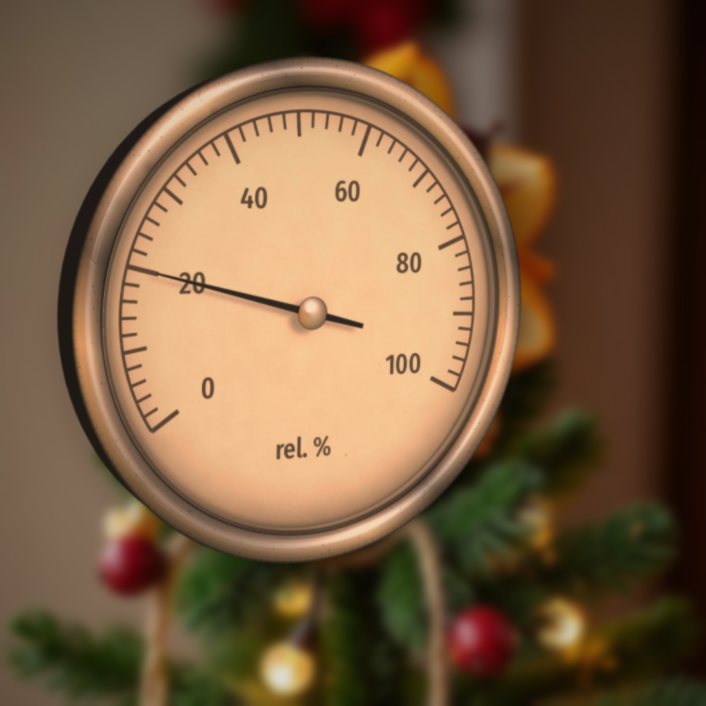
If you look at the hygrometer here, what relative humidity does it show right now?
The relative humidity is 20 %
